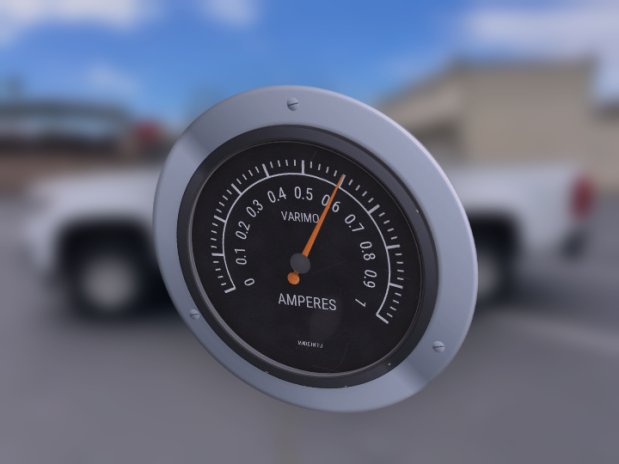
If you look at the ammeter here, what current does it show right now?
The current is 0.6 A
